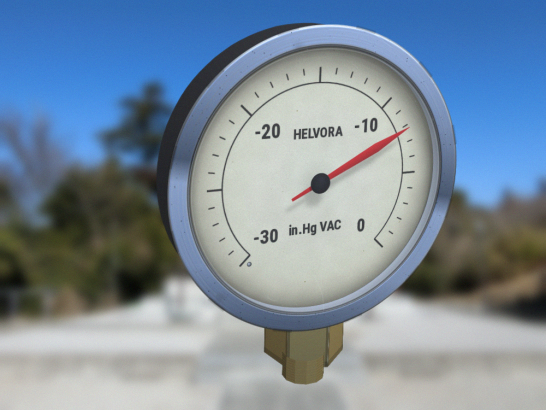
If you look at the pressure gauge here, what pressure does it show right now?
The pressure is -8 inHg
